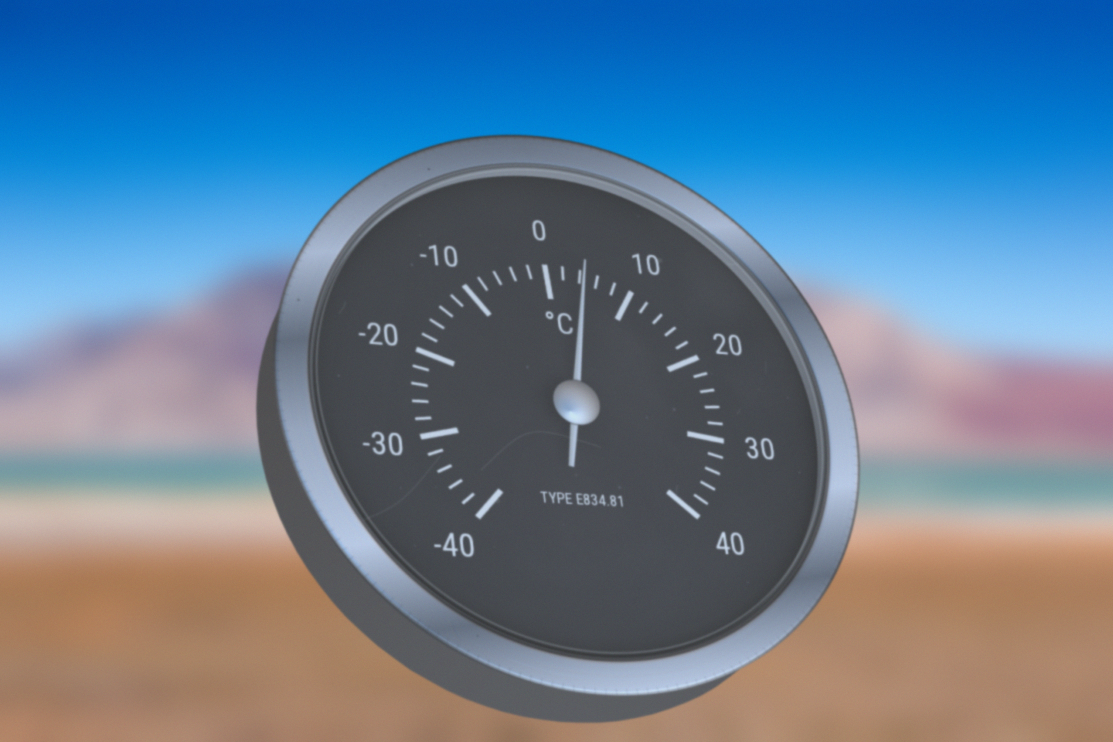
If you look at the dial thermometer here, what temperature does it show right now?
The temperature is 4 °C
